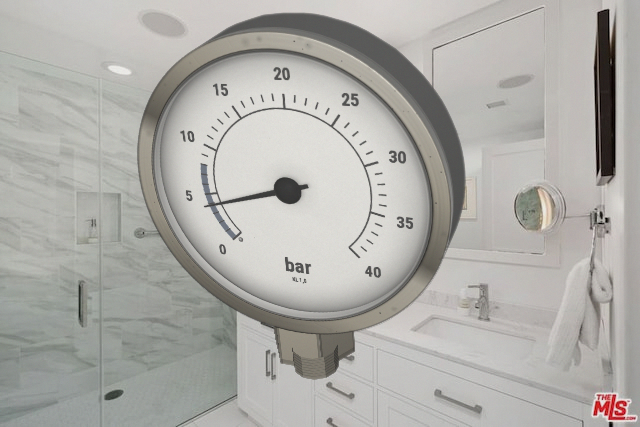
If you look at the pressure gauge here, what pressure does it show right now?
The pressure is 4 bar
